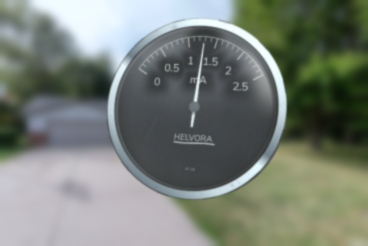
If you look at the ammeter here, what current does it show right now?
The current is 1.3 mA
